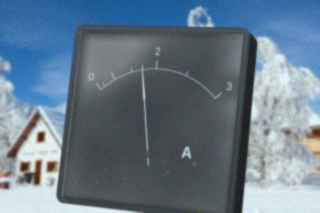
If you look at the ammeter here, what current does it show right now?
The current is 1.75 A
